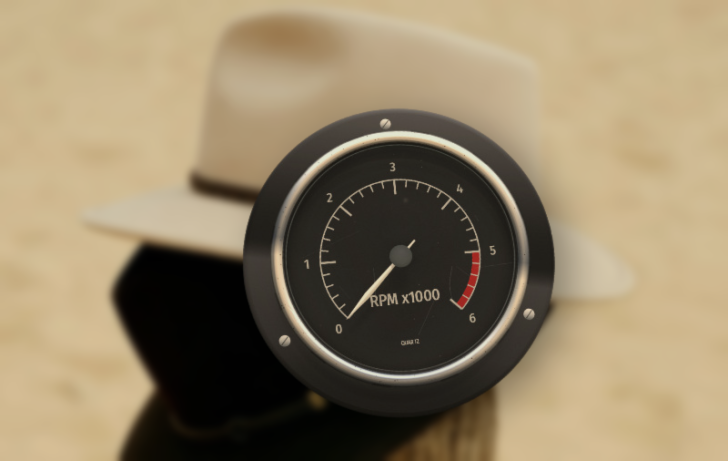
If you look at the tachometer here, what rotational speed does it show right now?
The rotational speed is 0 rpm
